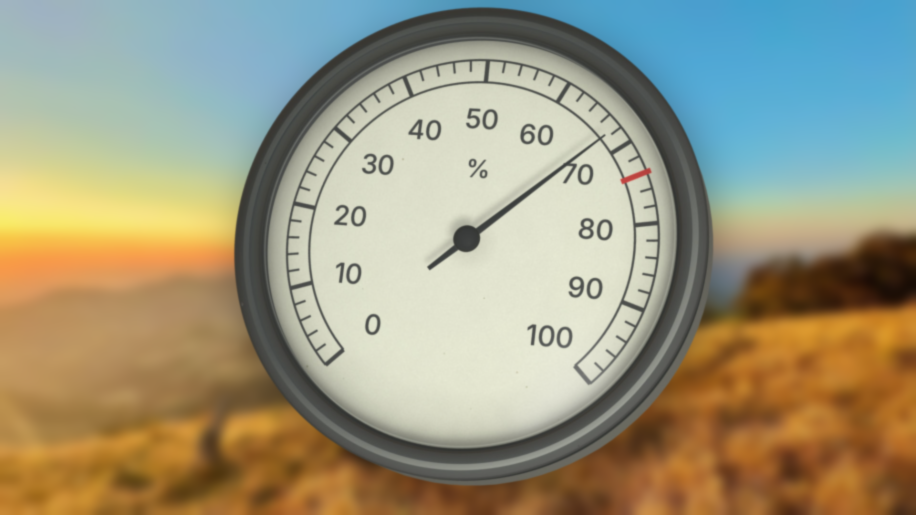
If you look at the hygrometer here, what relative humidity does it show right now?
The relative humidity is 68 %
